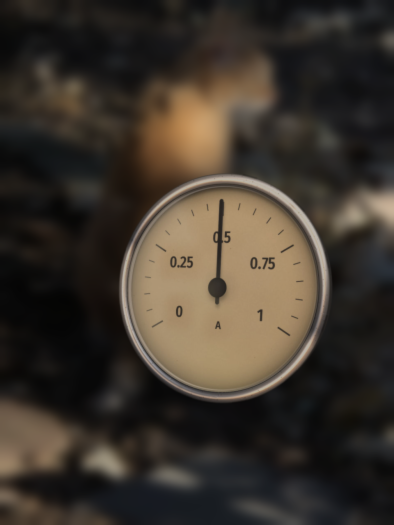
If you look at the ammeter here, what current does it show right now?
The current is 0.5 A
